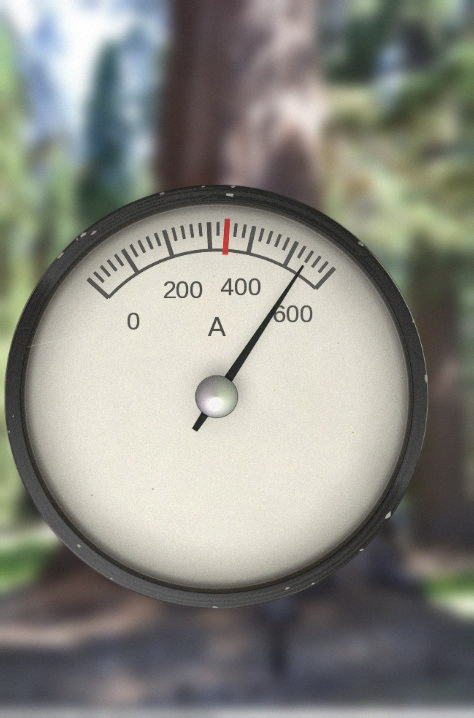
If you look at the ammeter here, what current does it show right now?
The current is 540 A
